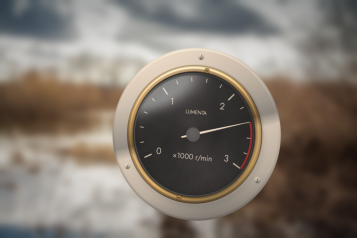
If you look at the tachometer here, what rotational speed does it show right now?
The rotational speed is 2400 rpm
